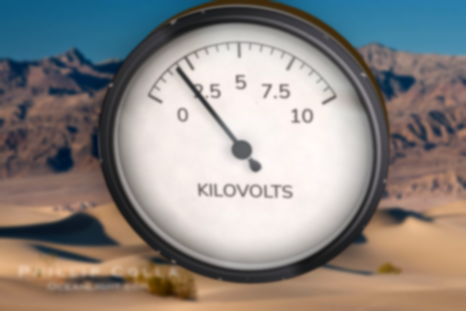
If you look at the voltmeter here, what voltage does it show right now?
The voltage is 2 kV
